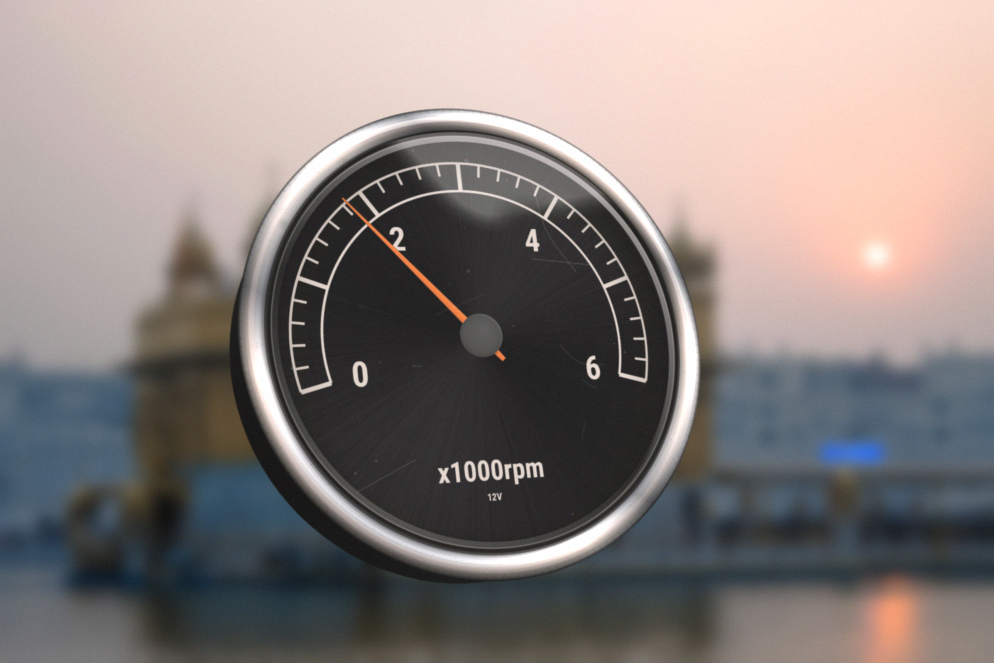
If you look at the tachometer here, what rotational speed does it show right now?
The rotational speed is 1800 rpm
